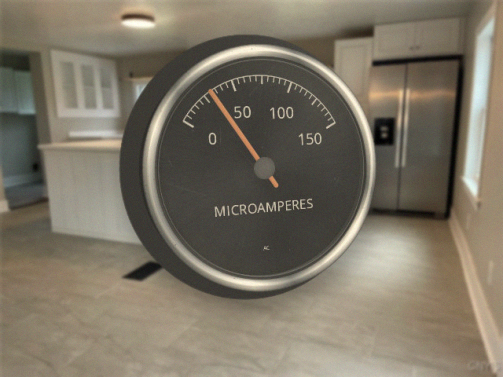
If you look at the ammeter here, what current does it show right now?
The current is 30 µA
